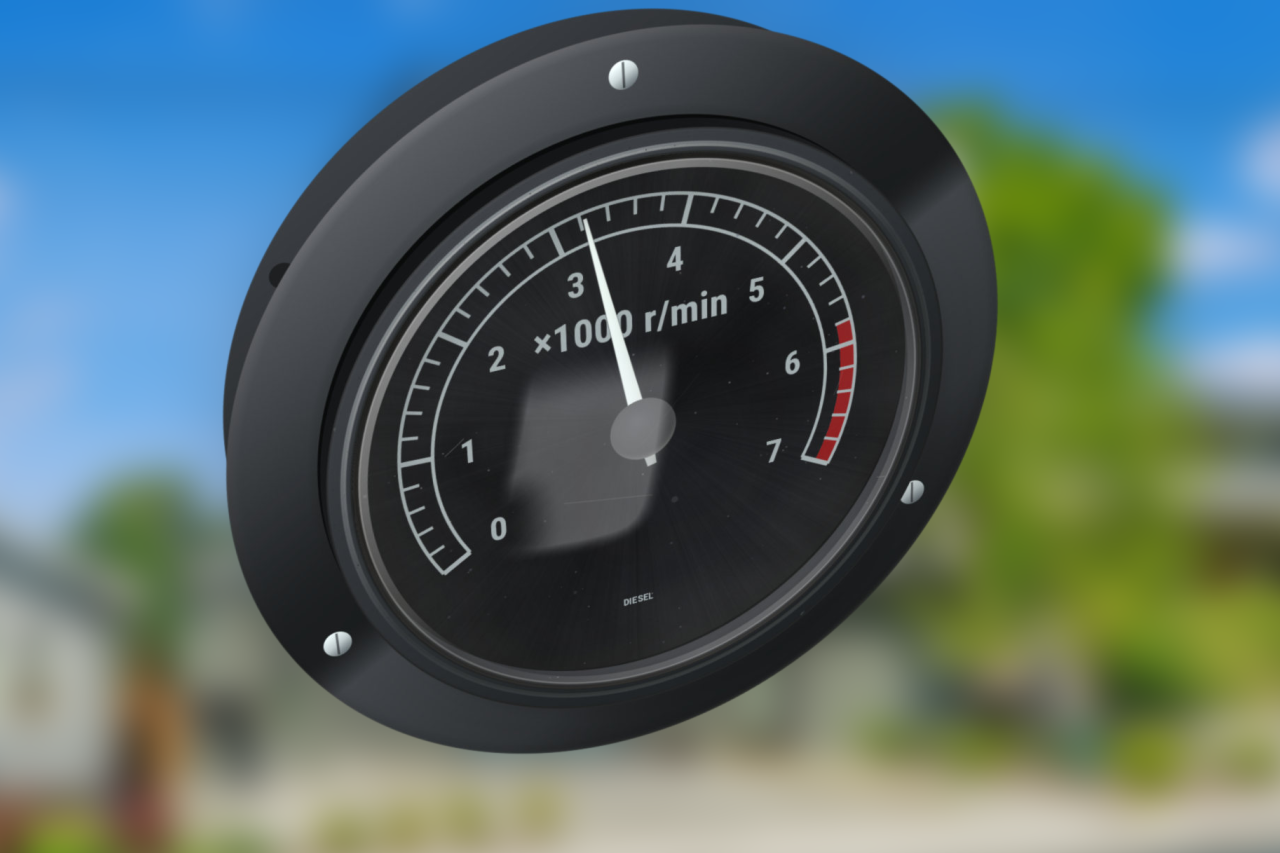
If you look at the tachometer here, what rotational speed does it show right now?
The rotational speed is 3200 rpm
